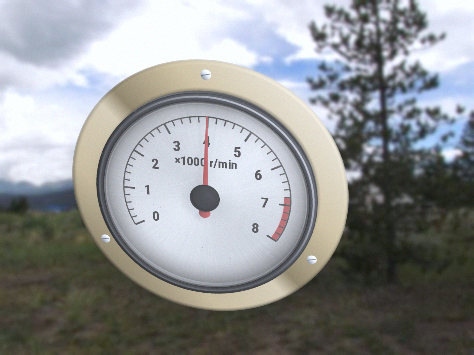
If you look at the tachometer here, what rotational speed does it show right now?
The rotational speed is 4000 rpm
